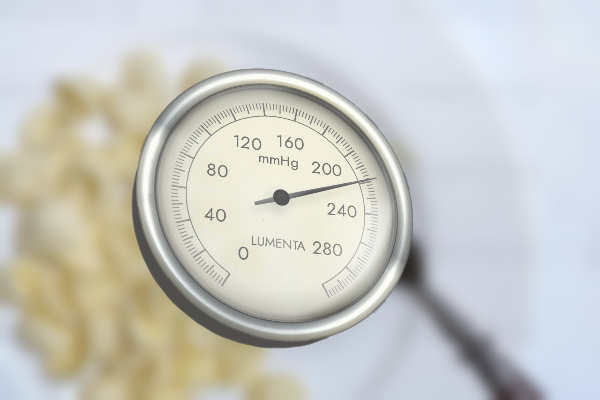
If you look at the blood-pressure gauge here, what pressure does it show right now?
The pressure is 220 mmHg
